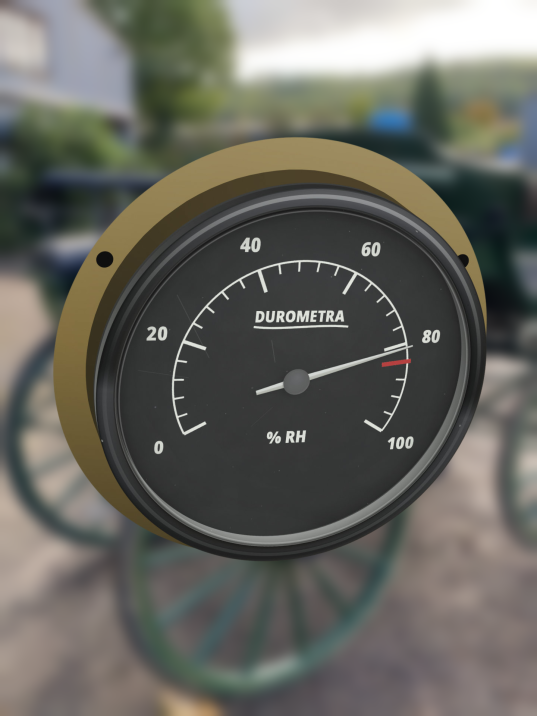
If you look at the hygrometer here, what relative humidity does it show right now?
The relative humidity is 80 %
